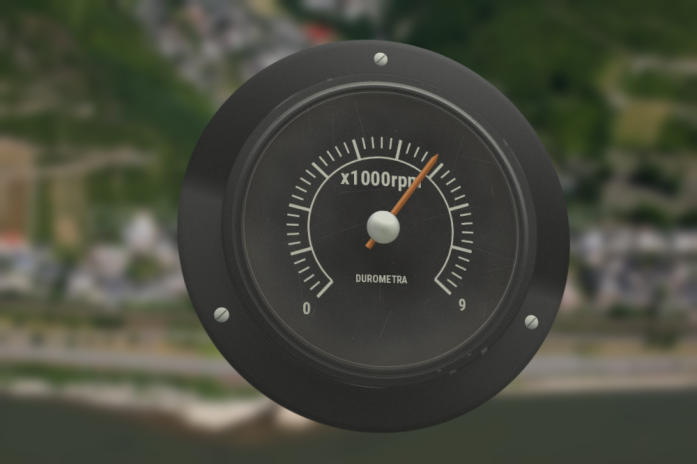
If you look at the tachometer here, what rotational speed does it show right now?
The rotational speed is 5800 rpm
